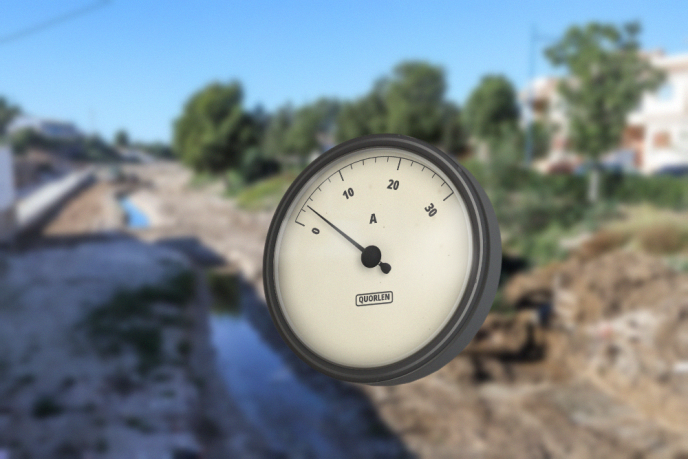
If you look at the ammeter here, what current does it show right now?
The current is 3 A
